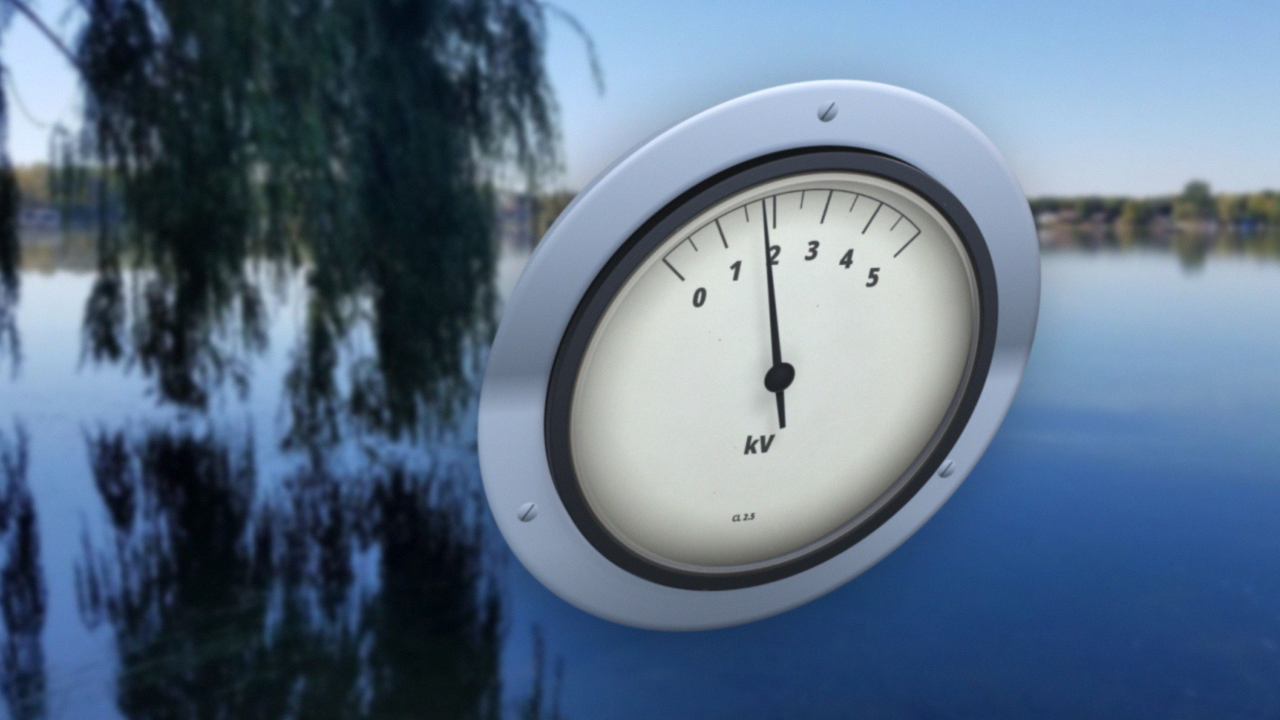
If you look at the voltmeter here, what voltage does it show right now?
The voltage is 1.75 kV
